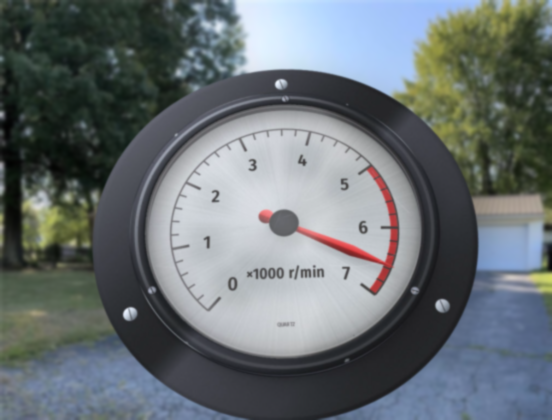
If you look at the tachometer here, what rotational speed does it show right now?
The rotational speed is 6600 rpm
